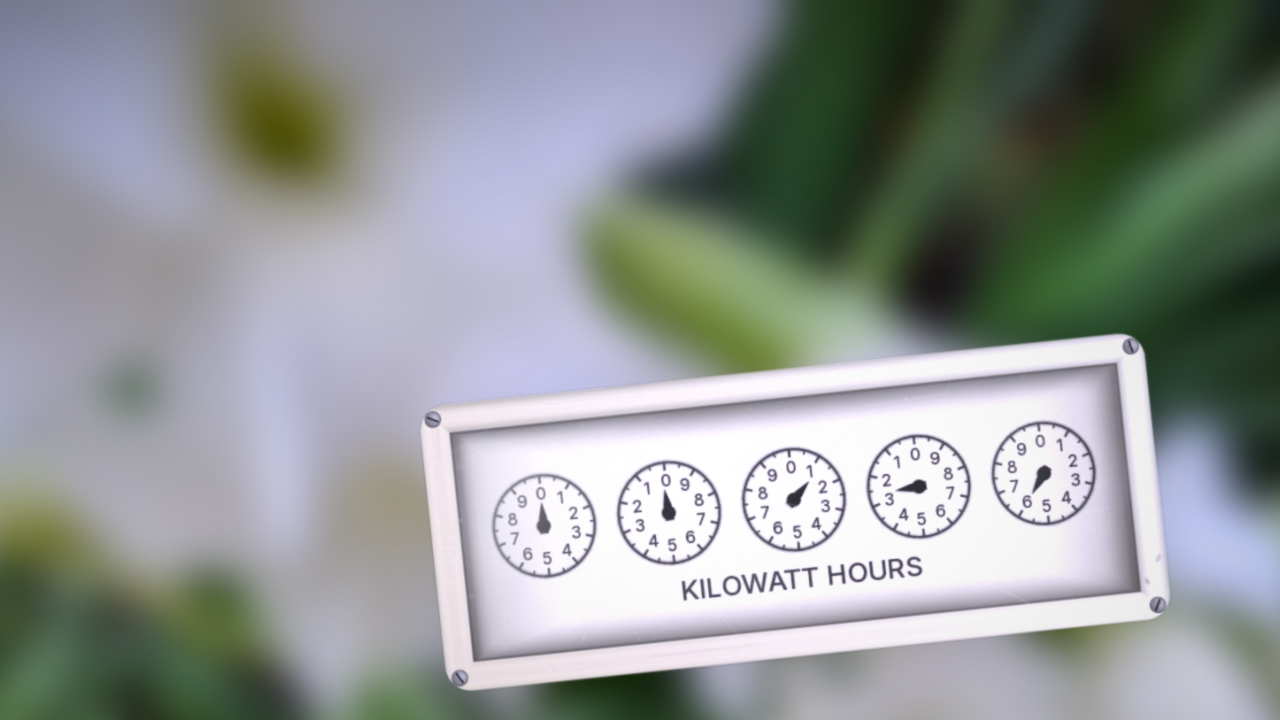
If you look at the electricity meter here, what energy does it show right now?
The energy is 126 kWh
